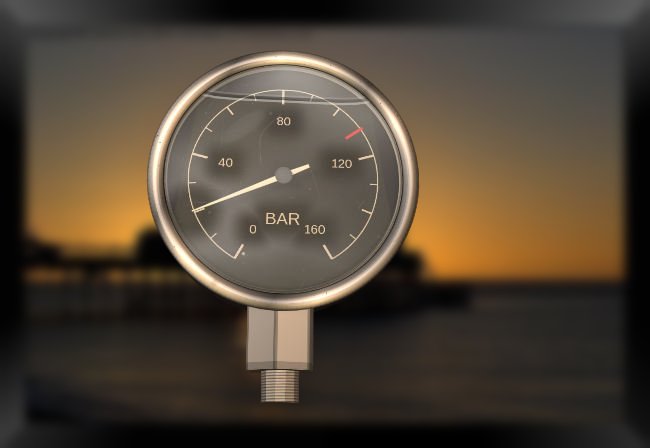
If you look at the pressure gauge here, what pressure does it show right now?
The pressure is 20 bar
